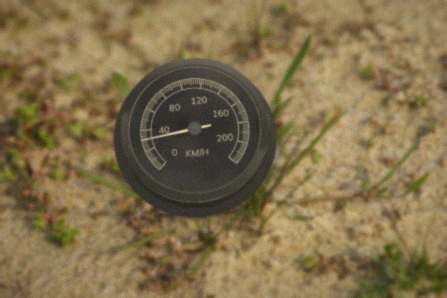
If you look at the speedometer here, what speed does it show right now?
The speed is 30 km/h
